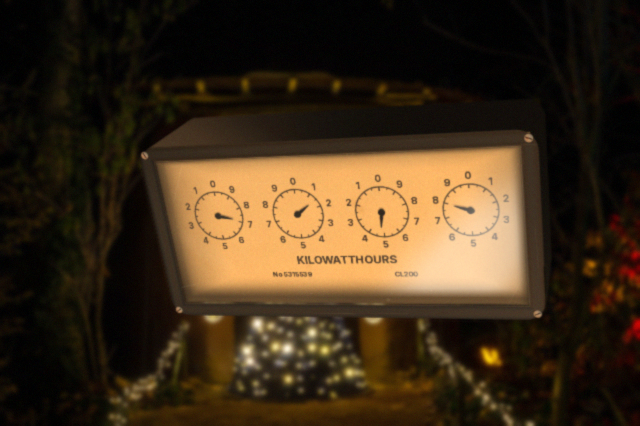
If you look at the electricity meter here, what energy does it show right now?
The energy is 7148 kWh
